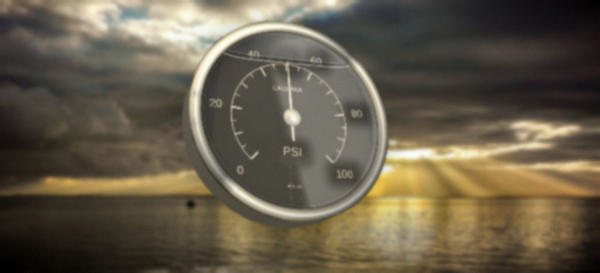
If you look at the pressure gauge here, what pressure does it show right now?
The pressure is 50 psi
